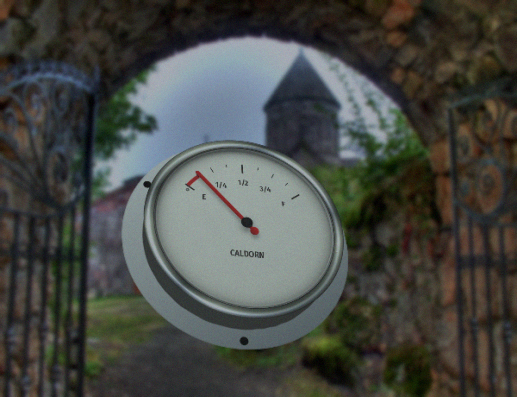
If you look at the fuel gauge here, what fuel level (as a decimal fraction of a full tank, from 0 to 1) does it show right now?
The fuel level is 0.125
